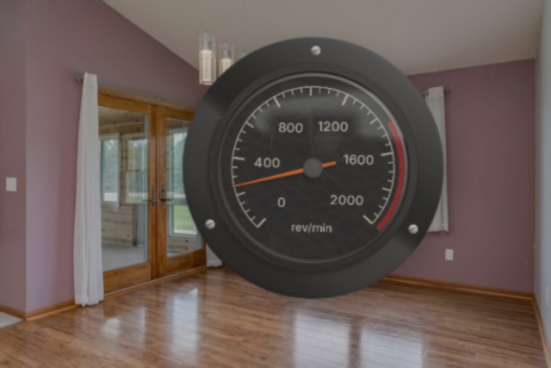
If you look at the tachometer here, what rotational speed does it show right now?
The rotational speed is 250 rpm
